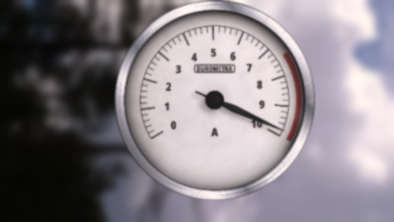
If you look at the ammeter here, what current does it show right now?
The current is 9.8 A
